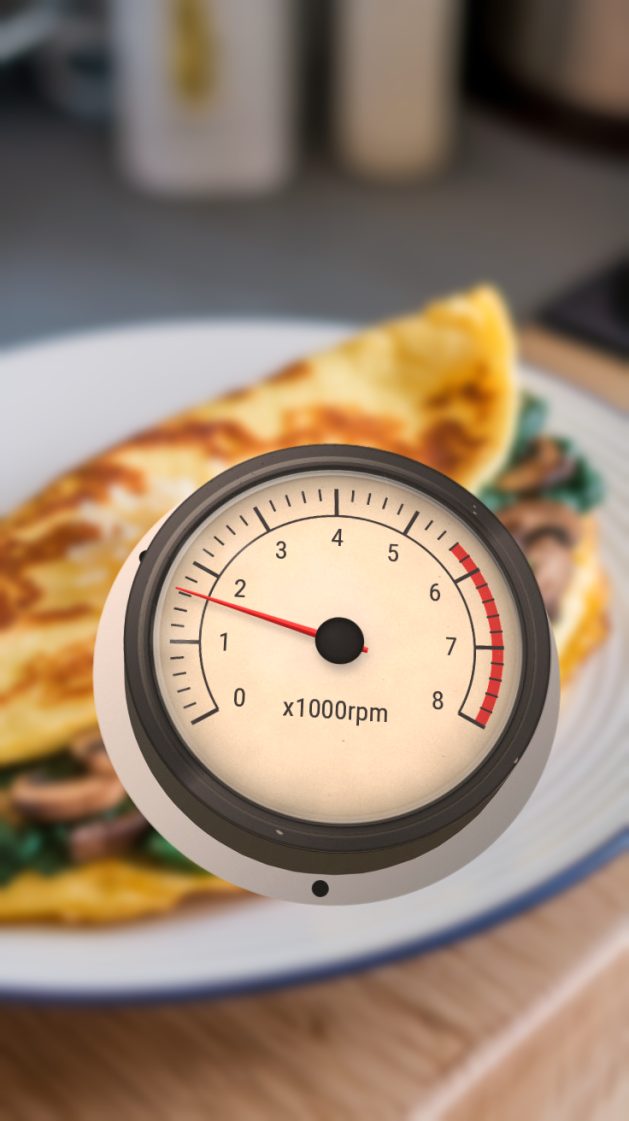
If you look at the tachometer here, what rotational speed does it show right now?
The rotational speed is 1600 rpm
